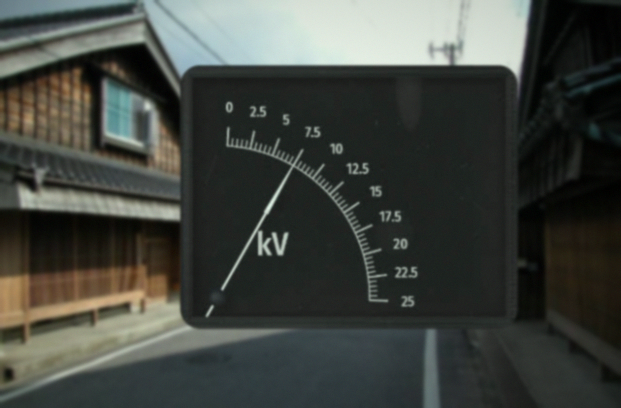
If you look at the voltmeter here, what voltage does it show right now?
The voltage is 7.5 kV
